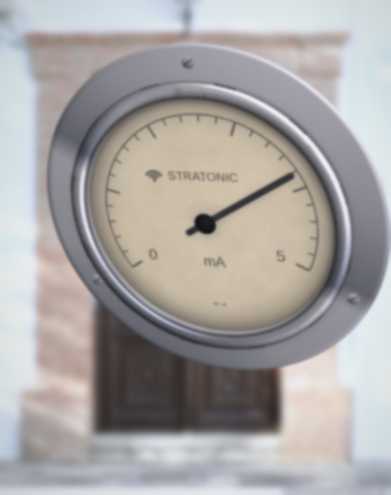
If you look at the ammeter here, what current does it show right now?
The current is 3.8 mA
